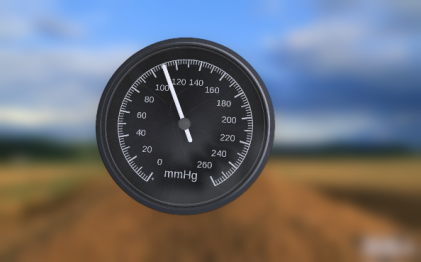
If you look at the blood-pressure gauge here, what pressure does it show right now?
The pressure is 110 mmHg
